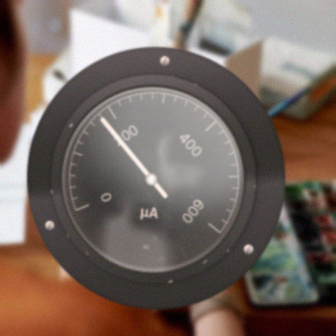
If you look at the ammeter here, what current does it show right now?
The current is 180 µA
